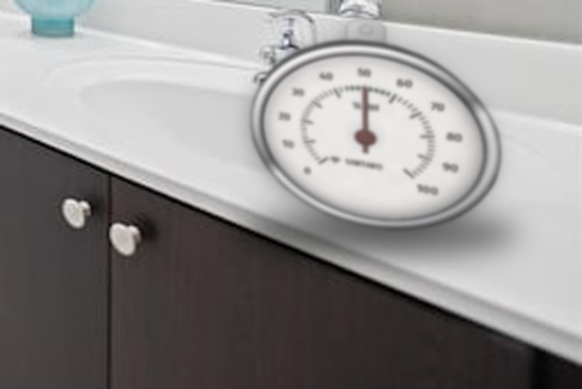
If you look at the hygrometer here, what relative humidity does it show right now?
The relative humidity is 50 %
